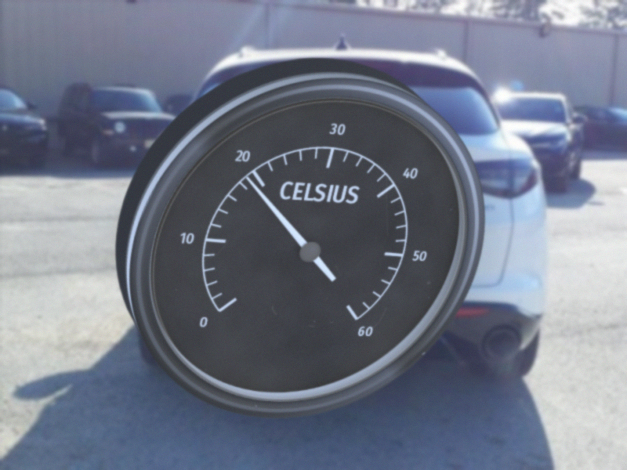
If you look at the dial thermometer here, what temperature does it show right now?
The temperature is 19 °C
